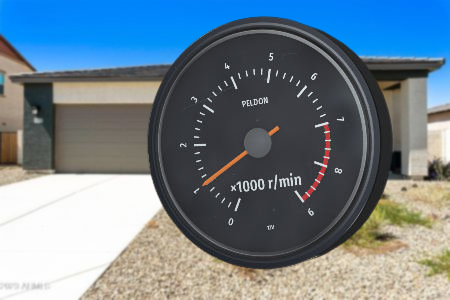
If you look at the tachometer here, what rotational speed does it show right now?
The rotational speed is 1000 rpm
